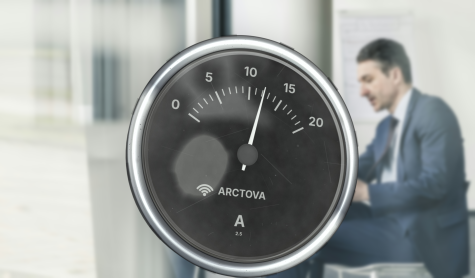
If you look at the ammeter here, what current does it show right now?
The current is 12 A
